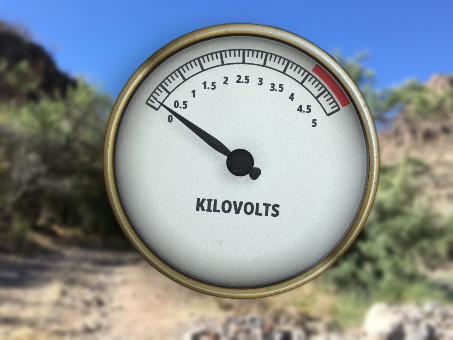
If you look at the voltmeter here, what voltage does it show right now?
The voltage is 0.2 kV
